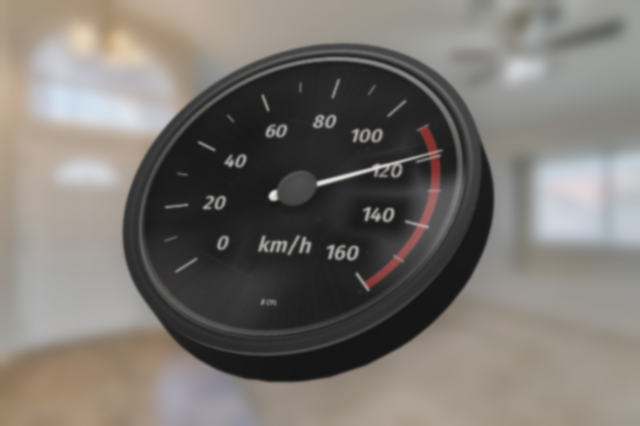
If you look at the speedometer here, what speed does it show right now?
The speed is 120 km/h
